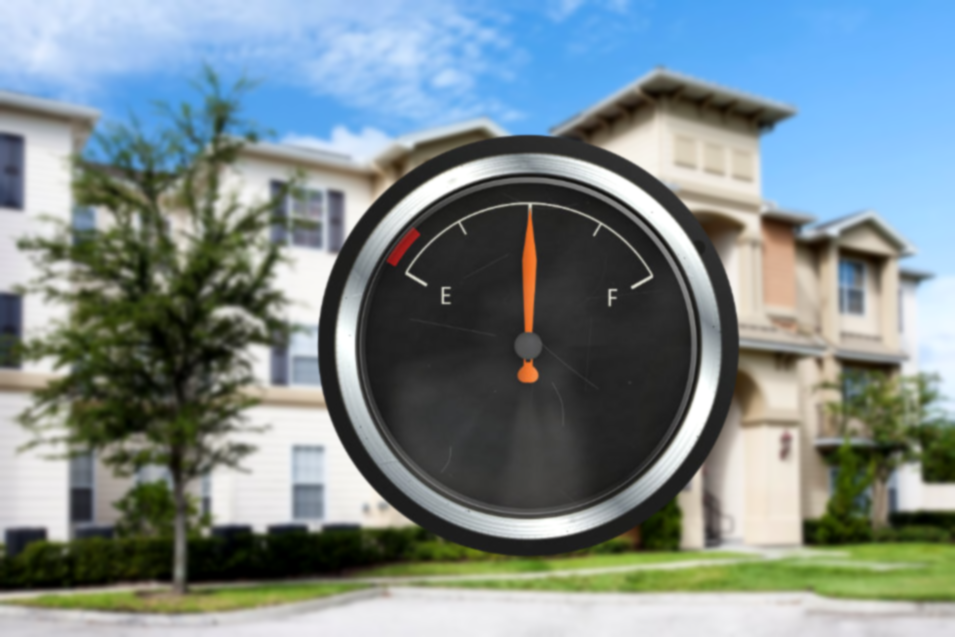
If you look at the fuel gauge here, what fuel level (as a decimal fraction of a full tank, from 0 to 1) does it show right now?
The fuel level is 0.5
